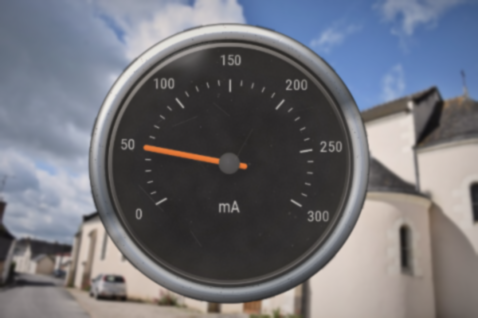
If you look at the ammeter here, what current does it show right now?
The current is 50 mA
